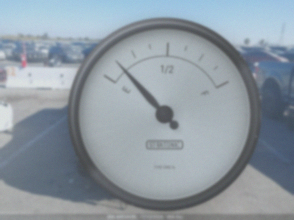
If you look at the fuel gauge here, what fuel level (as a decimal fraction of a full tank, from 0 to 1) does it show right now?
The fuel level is 0.125
